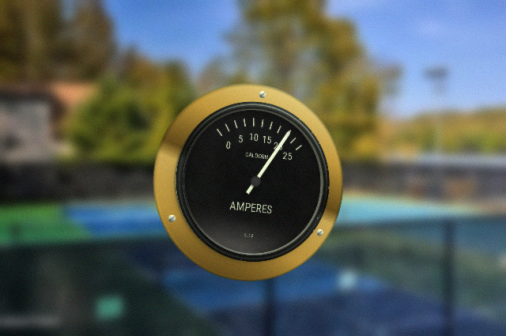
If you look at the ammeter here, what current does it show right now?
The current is 20 A
